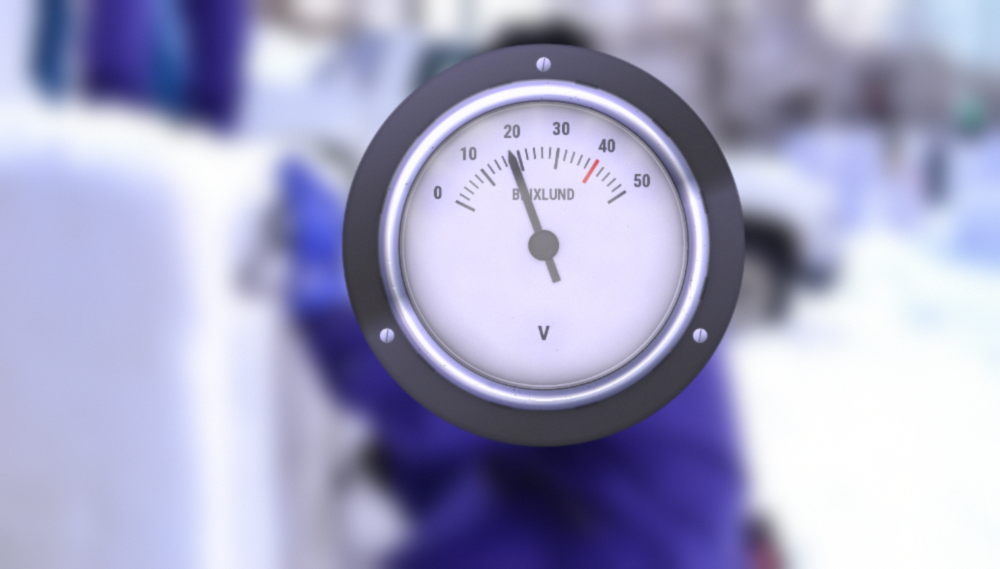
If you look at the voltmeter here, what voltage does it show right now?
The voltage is 18 V
